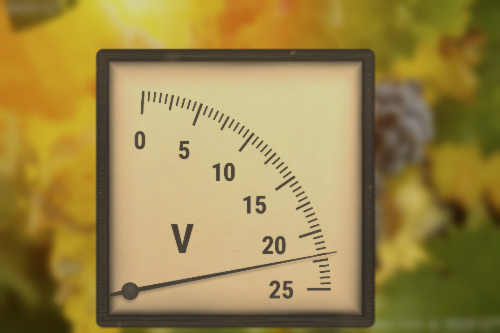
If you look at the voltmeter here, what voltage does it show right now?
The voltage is 22 V
